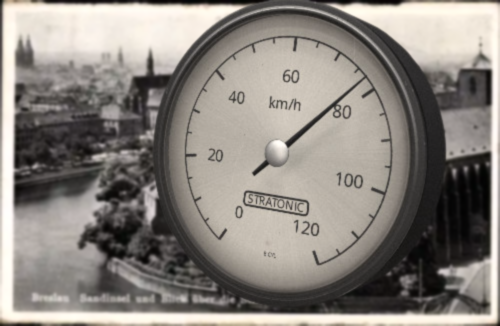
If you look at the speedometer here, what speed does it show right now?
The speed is 77.5 km/h
